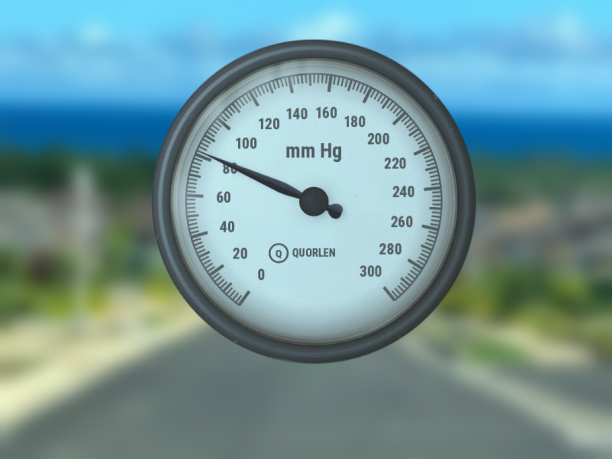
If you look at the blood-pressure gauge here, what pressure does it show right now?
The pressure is 82 mmHg
